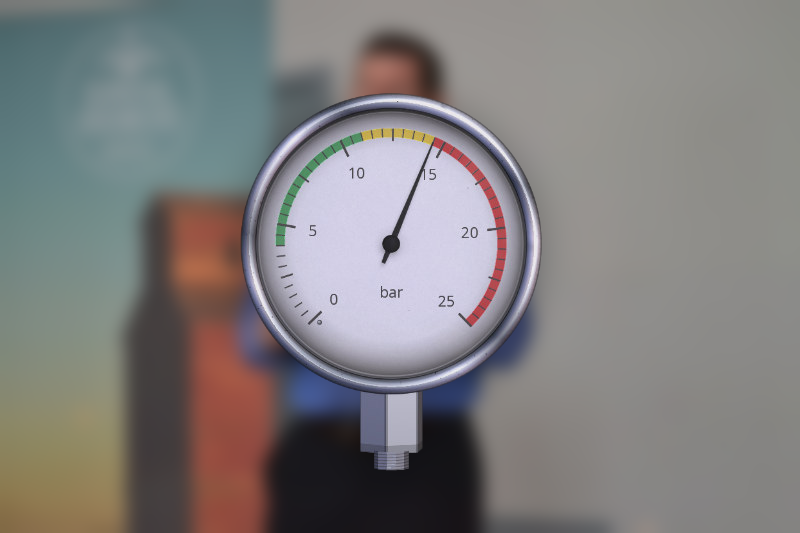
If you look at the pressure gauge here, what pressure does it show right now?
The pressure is 14.5 bar
